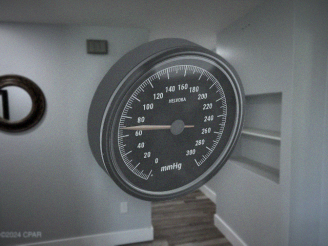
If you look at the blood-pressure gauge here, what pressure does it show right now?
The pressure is 70 mmHg
